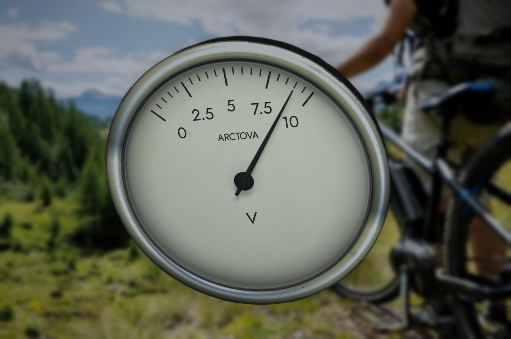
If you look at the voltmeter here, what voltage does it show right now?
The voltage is 9 V
